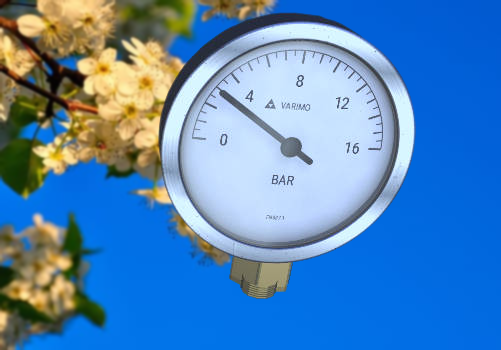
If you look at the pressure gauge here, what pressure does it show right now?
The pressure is 3 bar
